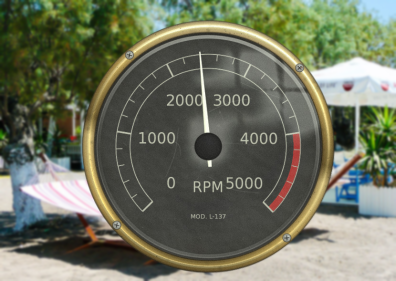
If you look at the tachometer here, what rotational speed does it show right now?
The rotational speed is 2400 rpm
